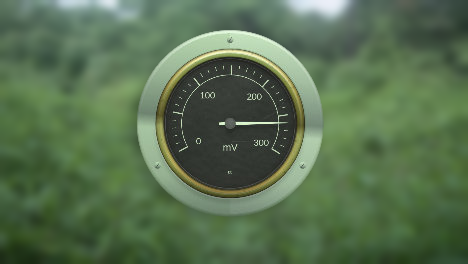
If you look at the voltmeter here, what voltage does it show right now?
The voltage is 260 mV
